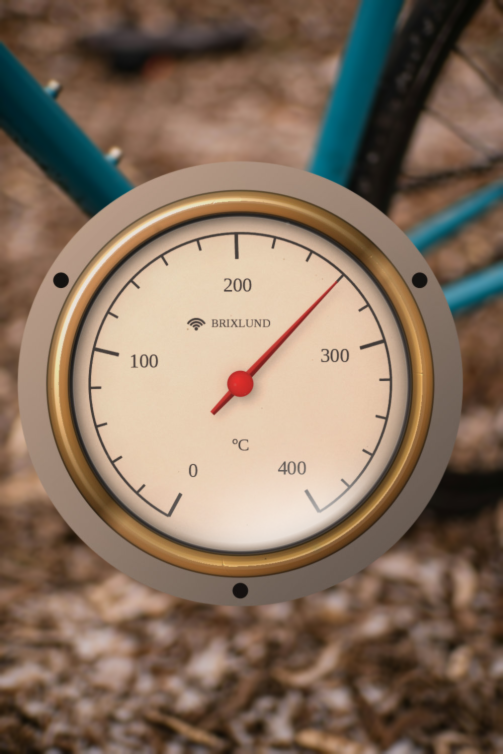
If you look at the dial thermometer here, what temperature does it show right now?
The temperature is 260 °C
